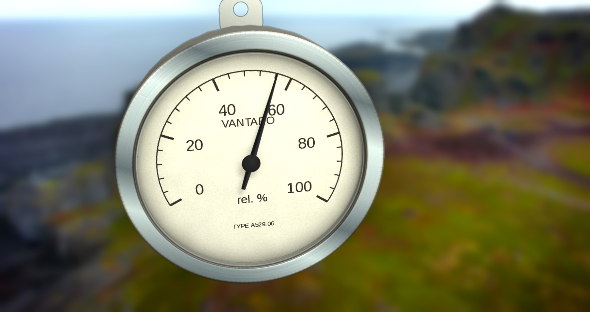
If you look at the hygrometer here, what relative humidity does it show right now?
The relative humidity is 56 %
